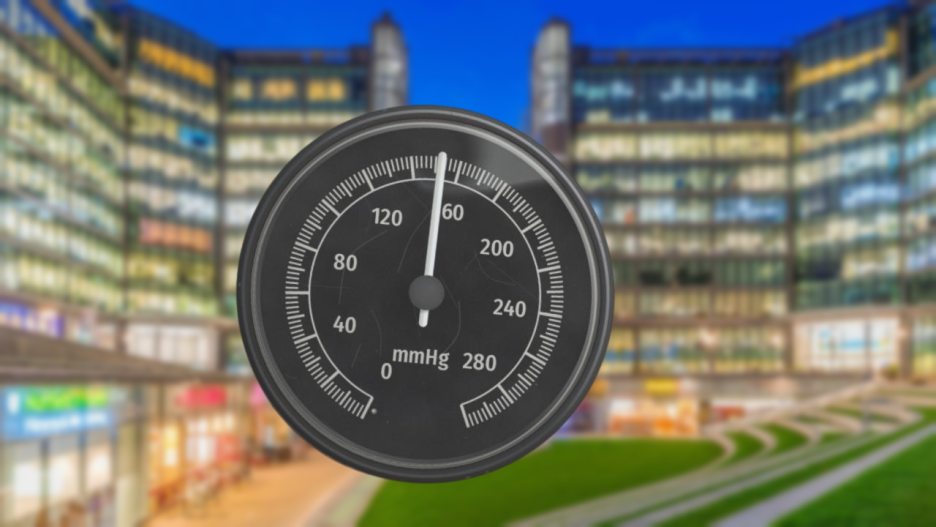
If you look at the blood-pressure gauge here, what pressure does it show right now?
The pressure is 152 mmHg
